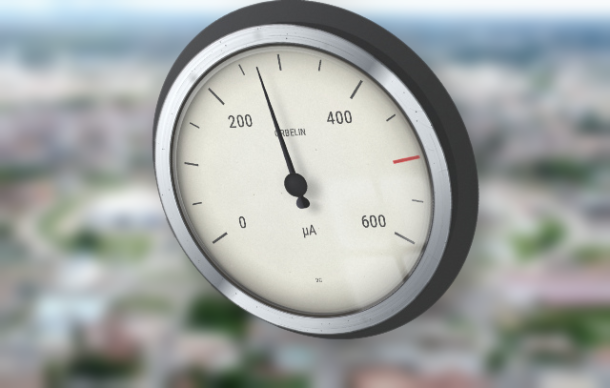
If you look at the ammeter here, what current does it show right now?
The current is 275 µA
